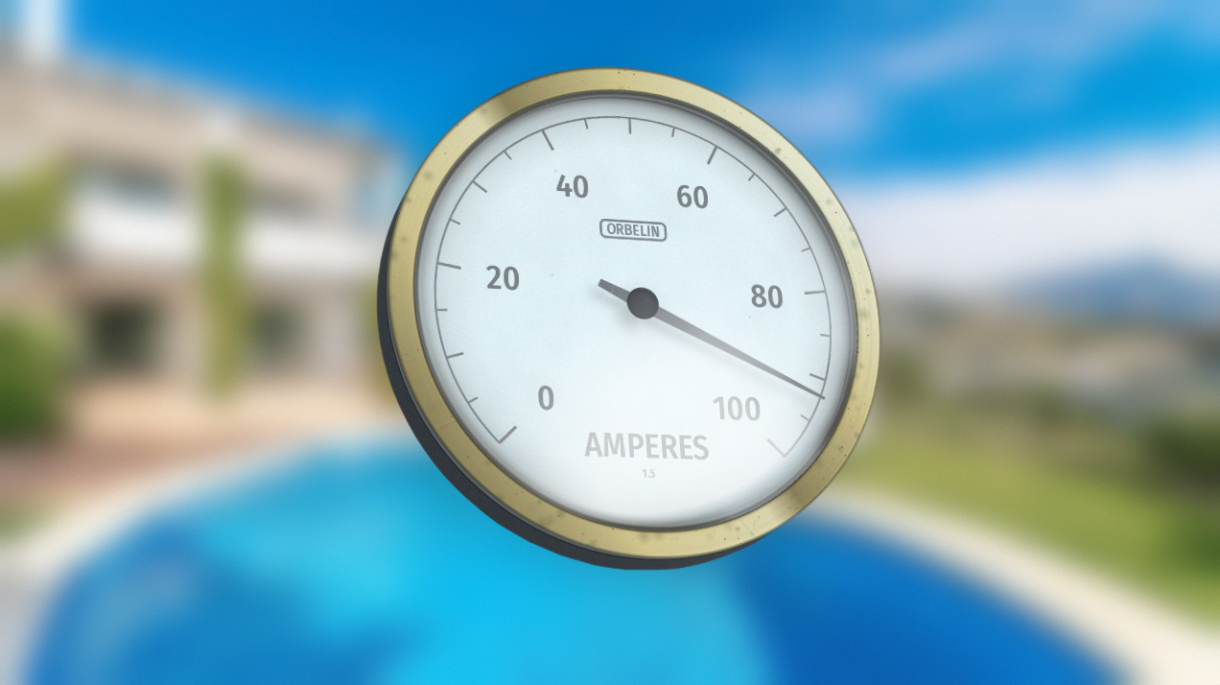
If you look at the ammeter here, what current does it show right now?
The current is 92.5 A
